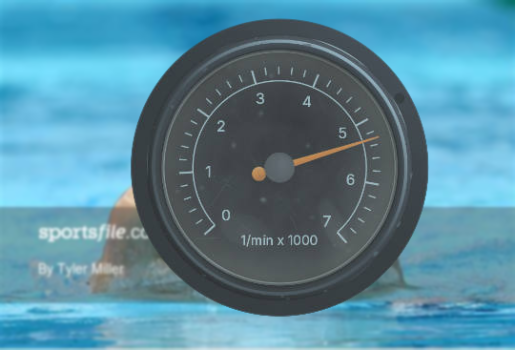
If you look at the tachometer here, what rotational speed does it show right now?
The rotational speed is 5300 rpm
